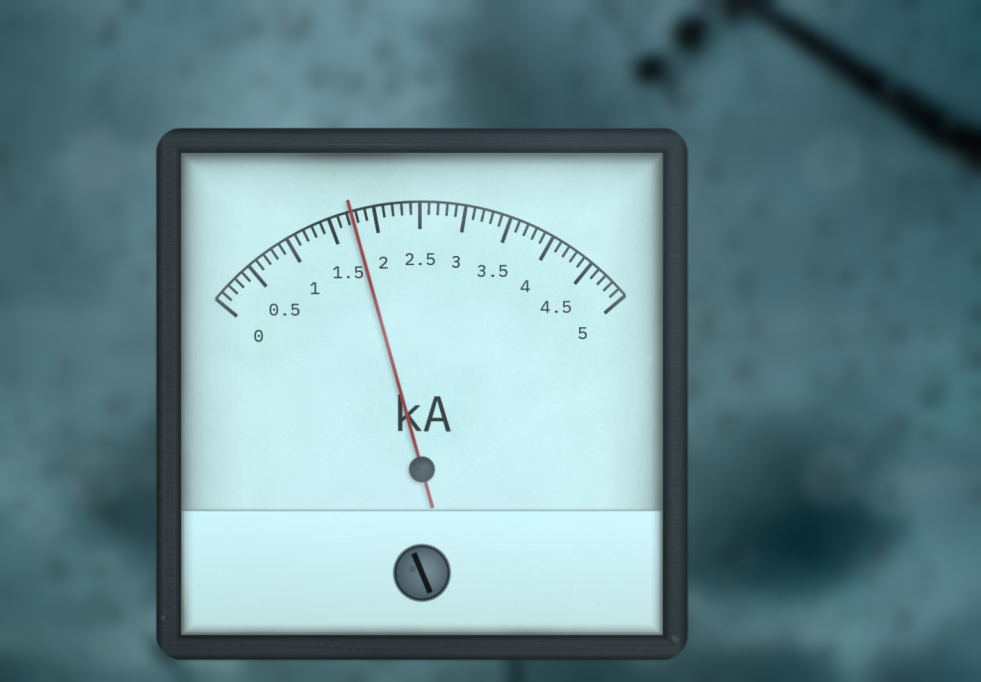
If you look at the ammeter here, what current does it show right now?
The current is 1.75 kA
